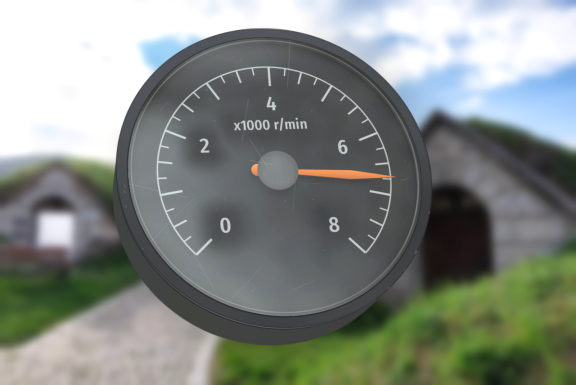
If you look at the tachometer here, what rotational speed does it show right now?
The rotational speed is 6750 rpm
